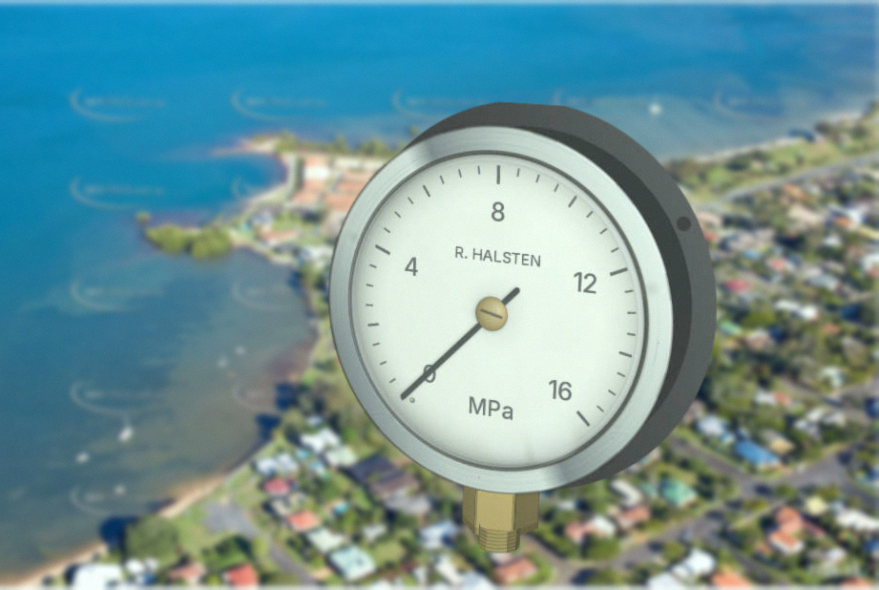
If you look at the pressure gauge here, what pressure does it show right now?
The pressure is 0 MPa
